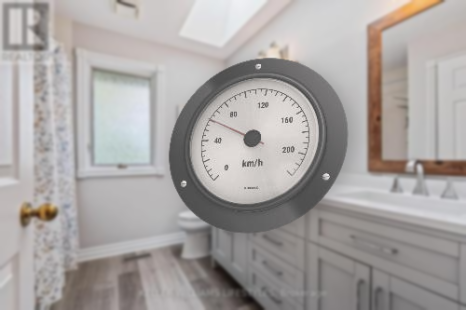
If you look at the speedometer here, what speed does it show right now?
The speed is 60 km/h
